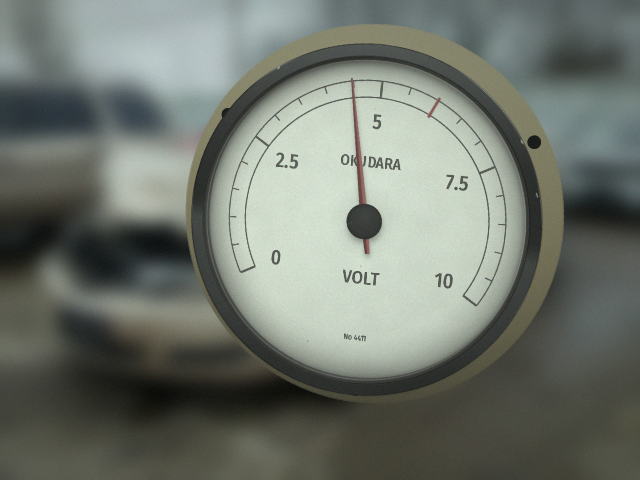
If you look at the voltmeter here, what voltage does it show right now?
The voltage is 4.5 V
